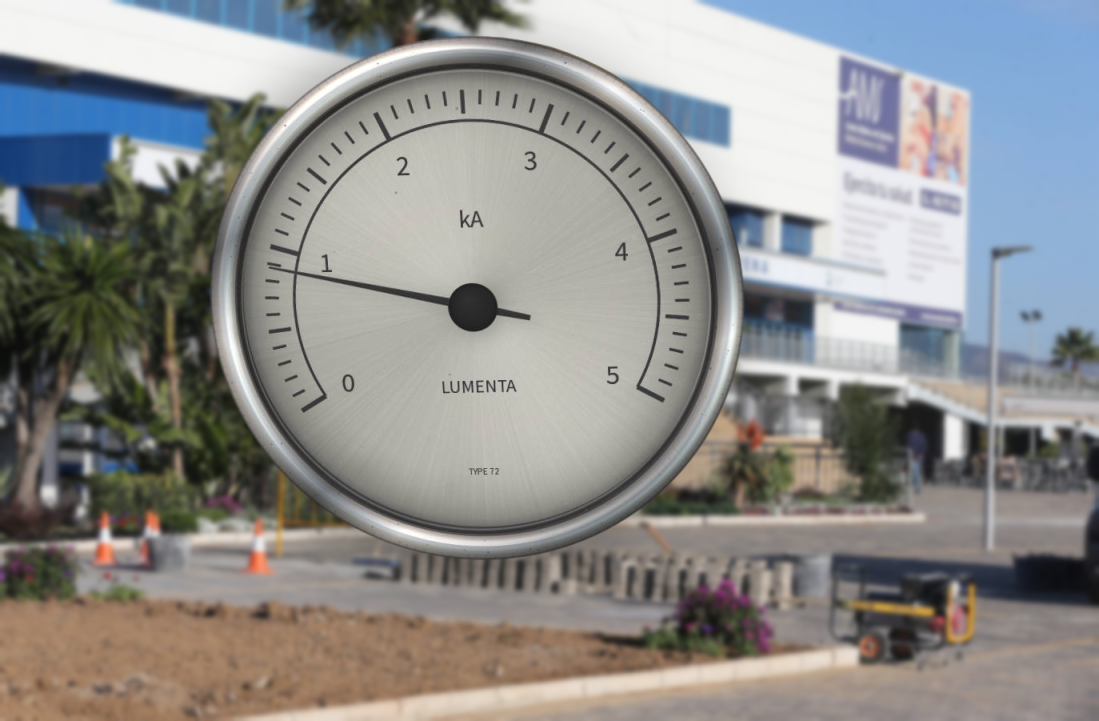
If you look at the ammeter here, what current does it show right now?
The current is 0.9 kA
